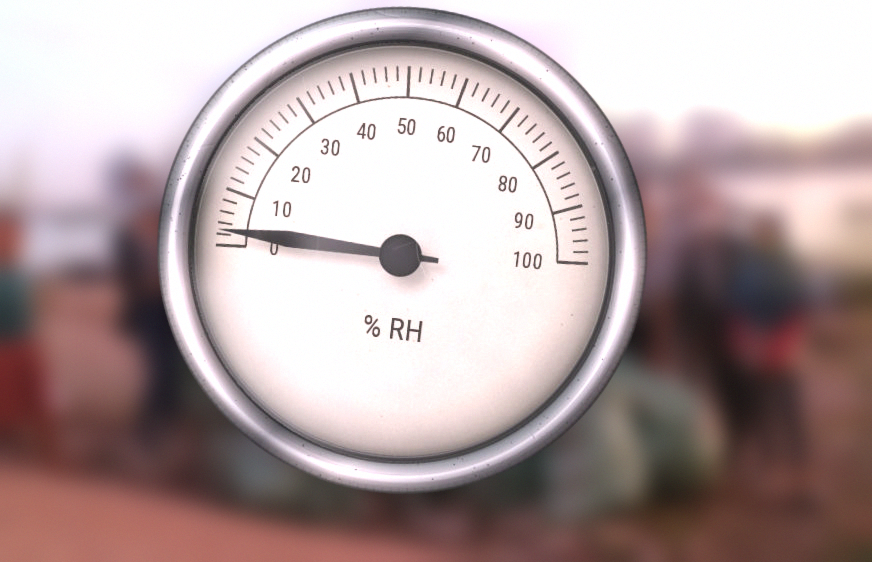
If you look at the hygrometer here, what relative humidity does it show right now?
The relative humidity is 3 %
